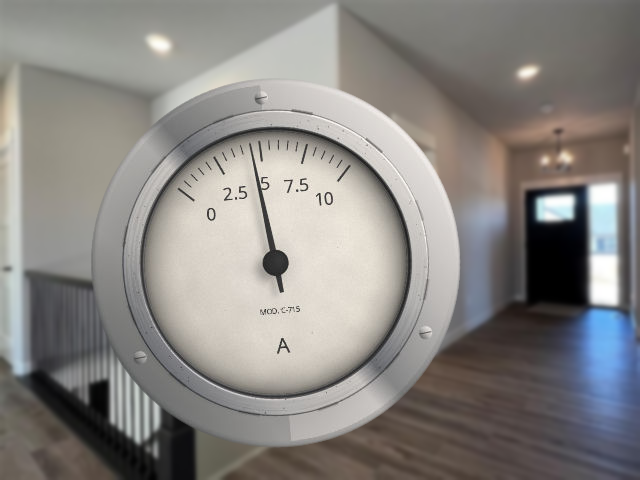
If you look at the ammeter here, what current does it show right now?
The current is 4.5 A
